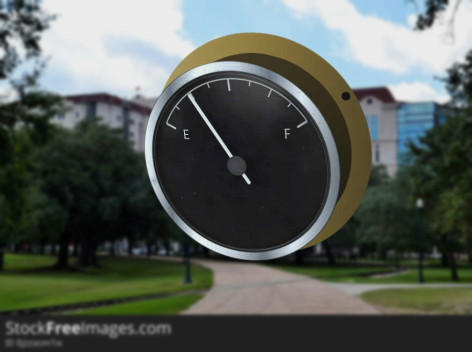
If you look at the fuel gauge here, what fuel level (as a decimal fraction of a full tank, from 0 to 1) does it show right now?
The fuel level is 0.25
